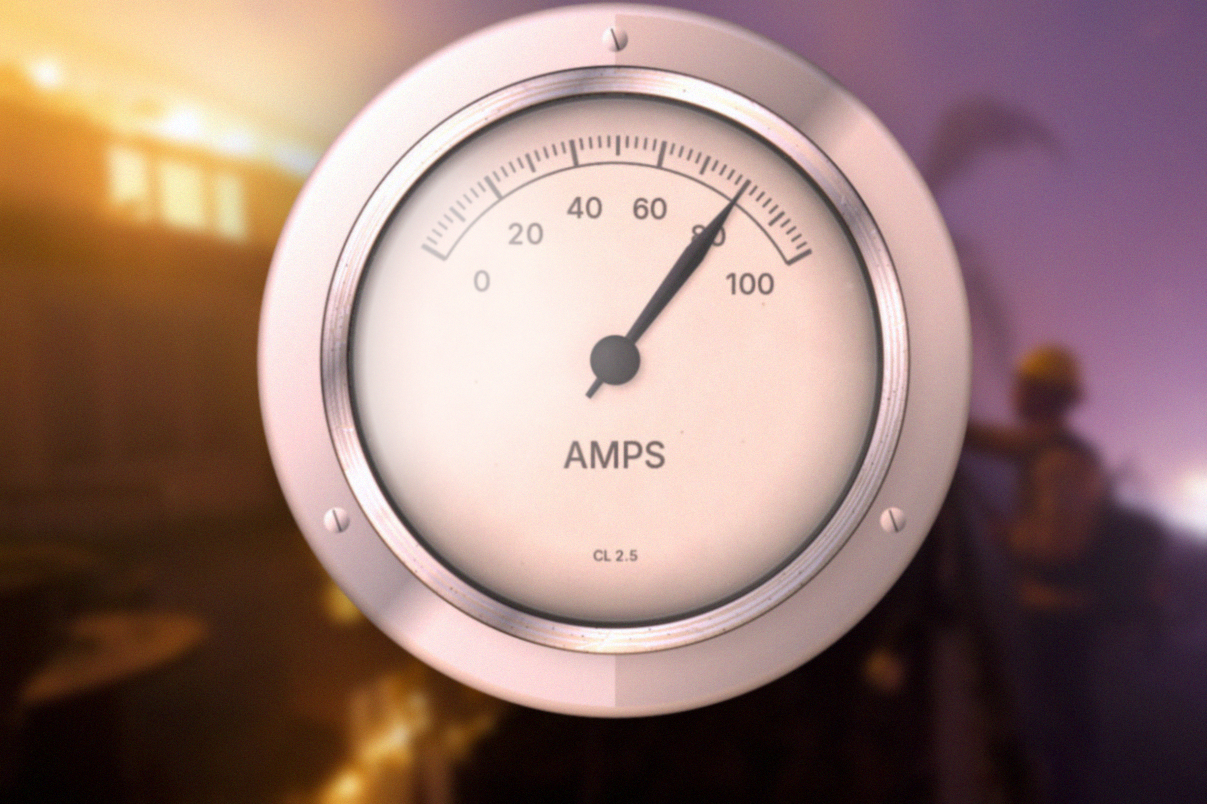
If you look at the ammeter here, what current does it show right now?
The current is 80 A
